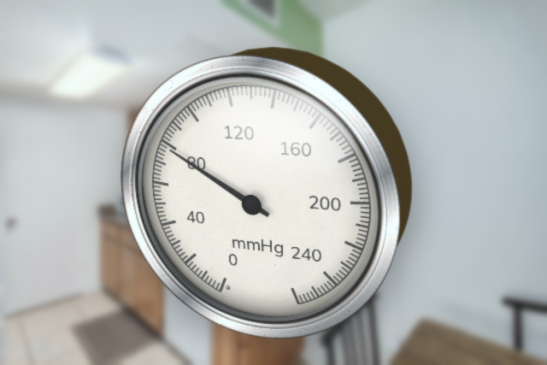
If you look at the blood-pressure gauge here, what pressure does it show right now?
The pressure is 80 mmHg
